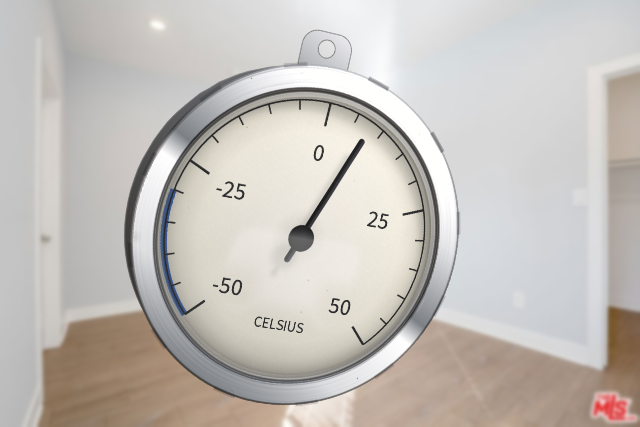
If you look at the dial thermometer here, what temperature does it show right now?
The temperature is 7.5 °C
